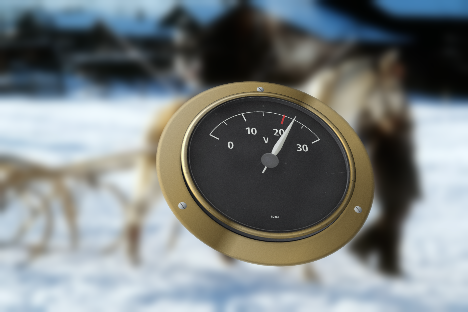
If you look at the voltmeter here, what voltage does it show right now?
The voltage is 22.5 V
